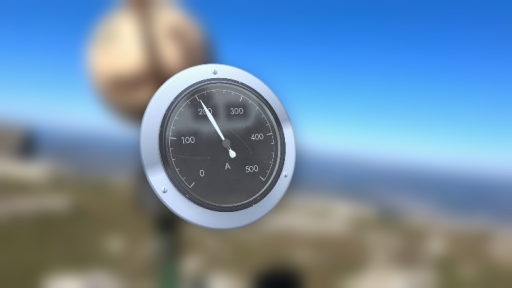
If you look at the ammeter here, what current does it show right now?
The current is 200 A
